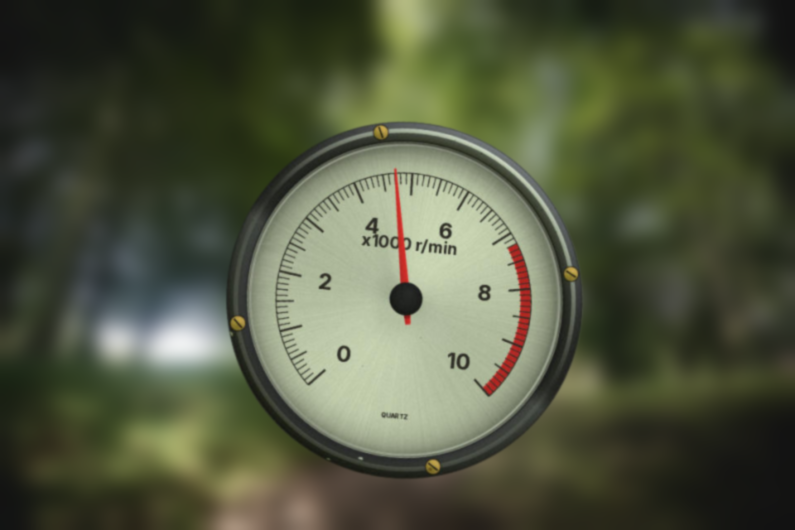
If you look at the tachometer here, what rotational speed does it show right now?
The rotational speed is 4700 rpm
